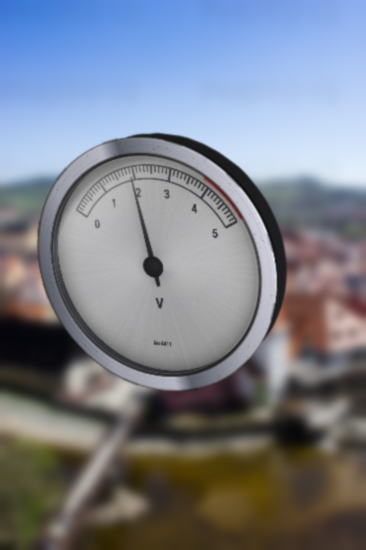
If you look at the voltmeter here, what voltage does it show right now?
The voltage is 2 V
